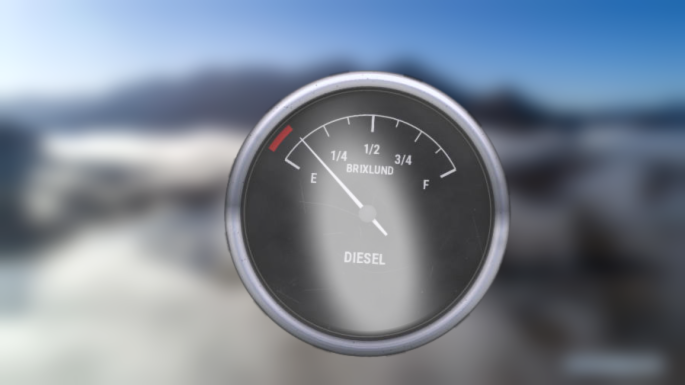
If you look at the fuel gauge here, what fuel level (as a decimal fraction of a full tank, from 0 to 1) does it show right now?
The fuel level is 0.125
